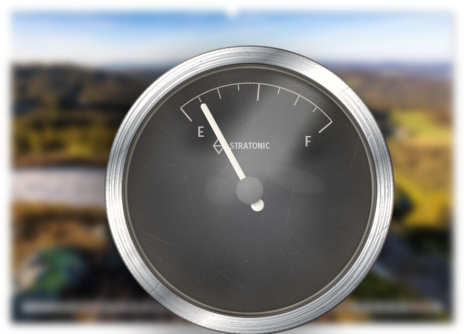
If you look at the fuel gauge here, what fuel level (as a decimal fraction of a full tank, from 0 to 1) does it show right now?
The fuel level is 0.125
